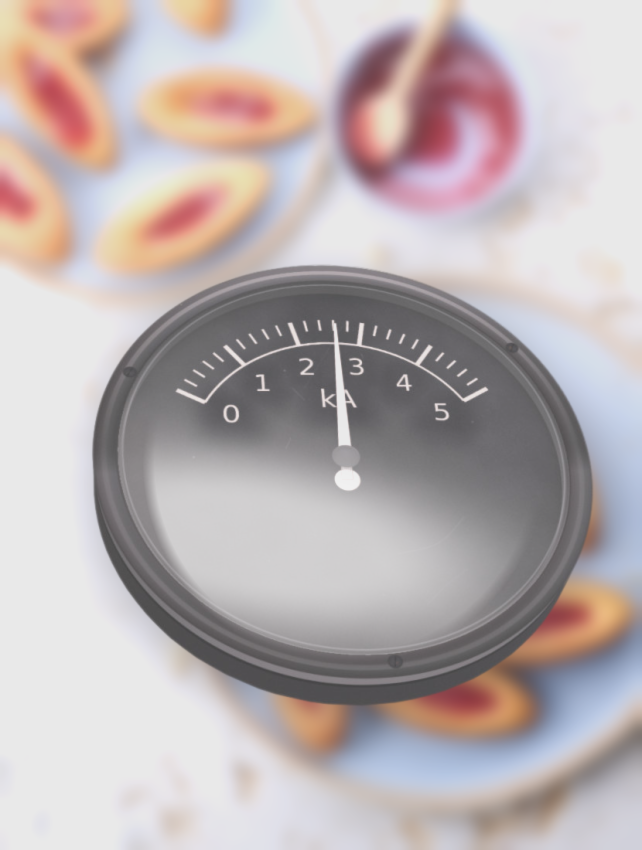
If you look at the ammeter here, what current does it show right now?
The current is 2.6 kA
